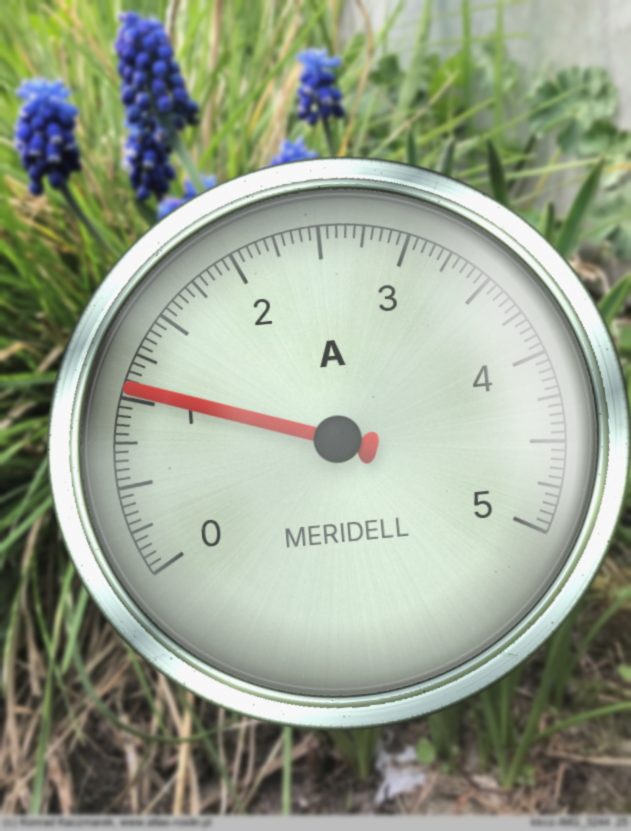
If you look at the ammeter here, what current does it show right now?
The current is 1.05 A
